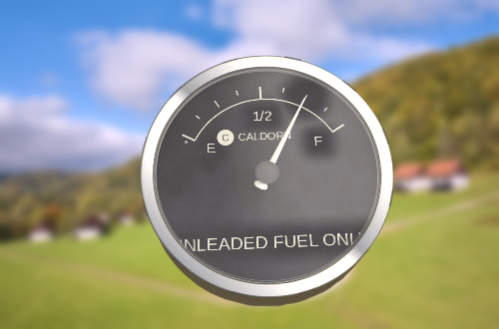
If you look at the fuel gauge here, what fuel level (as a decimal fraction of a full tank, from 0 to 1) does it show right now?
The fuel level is 0.75
